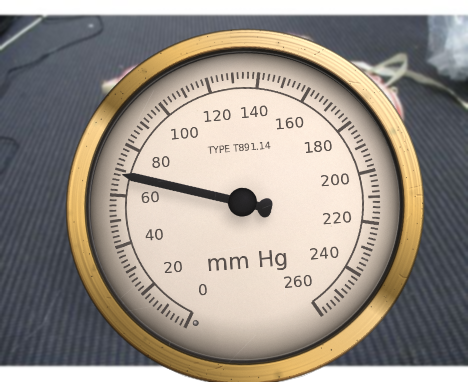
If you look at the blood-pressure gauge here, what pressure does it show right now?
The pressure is 68 mmHg
